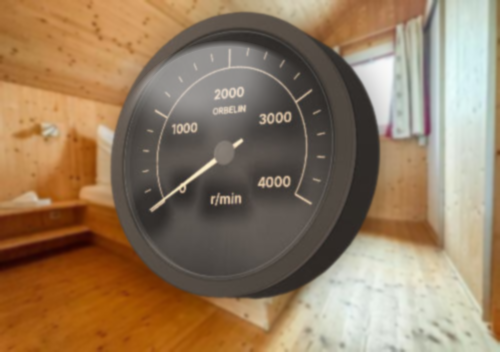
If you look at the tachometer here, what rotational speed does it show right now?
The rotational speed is 0 rpm
